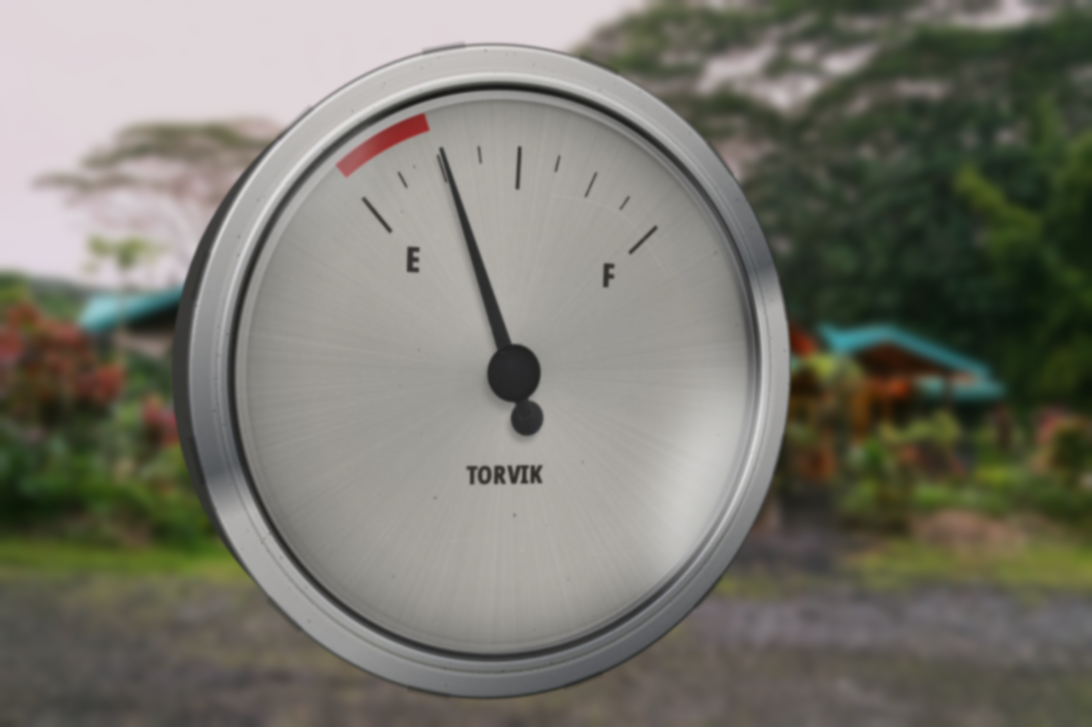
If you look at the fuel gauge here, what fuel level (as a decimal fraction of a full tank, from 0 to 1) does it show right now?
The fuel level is 0.25
